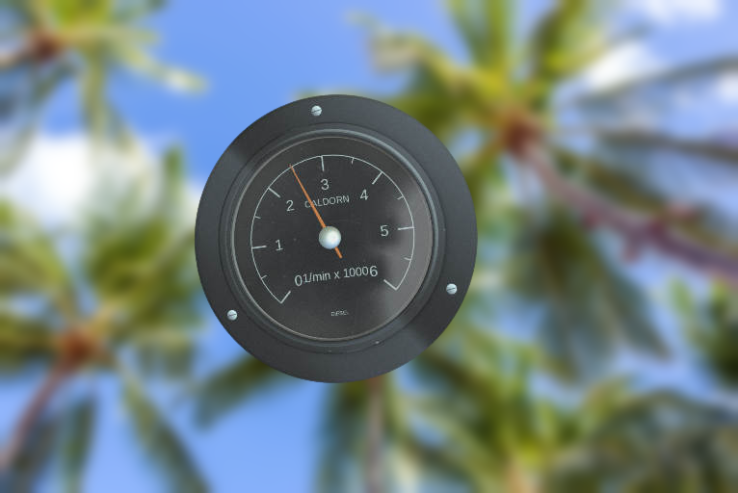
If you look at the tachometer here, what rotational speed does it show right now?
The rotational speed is 2500 rpm
